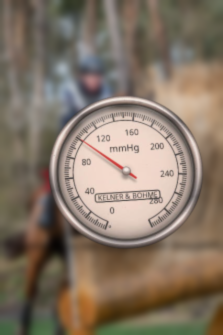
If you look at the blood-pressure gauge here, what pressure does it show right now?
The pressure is 100 mmHg
